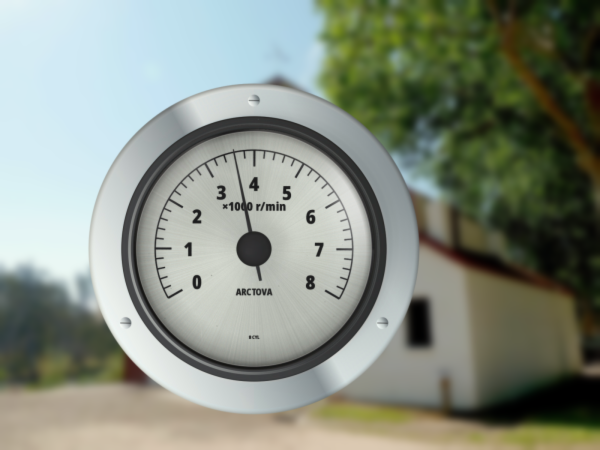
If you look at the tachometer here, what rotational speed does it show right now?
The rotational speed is 3600 rpm
